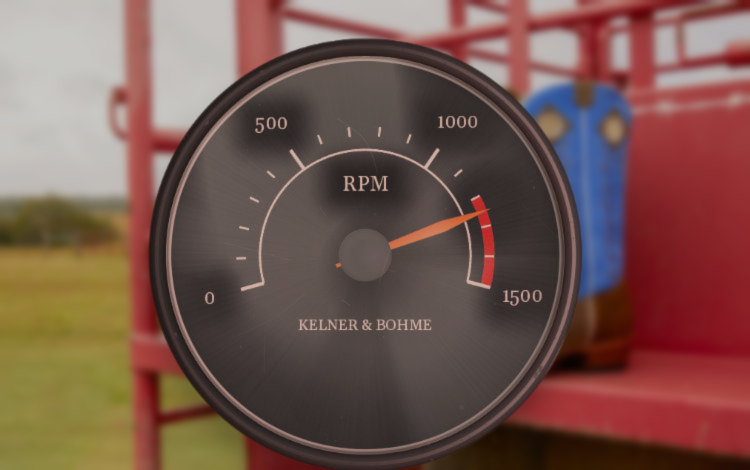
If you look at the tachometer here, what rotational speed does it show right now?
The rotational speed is 1250 rpm
